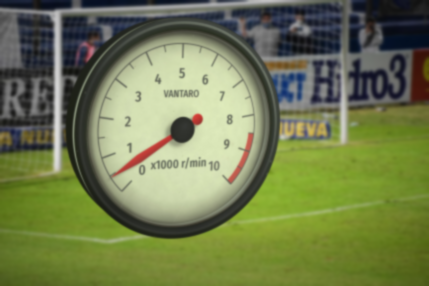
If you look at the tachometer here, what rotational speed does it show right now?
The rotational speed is 500 rpm
